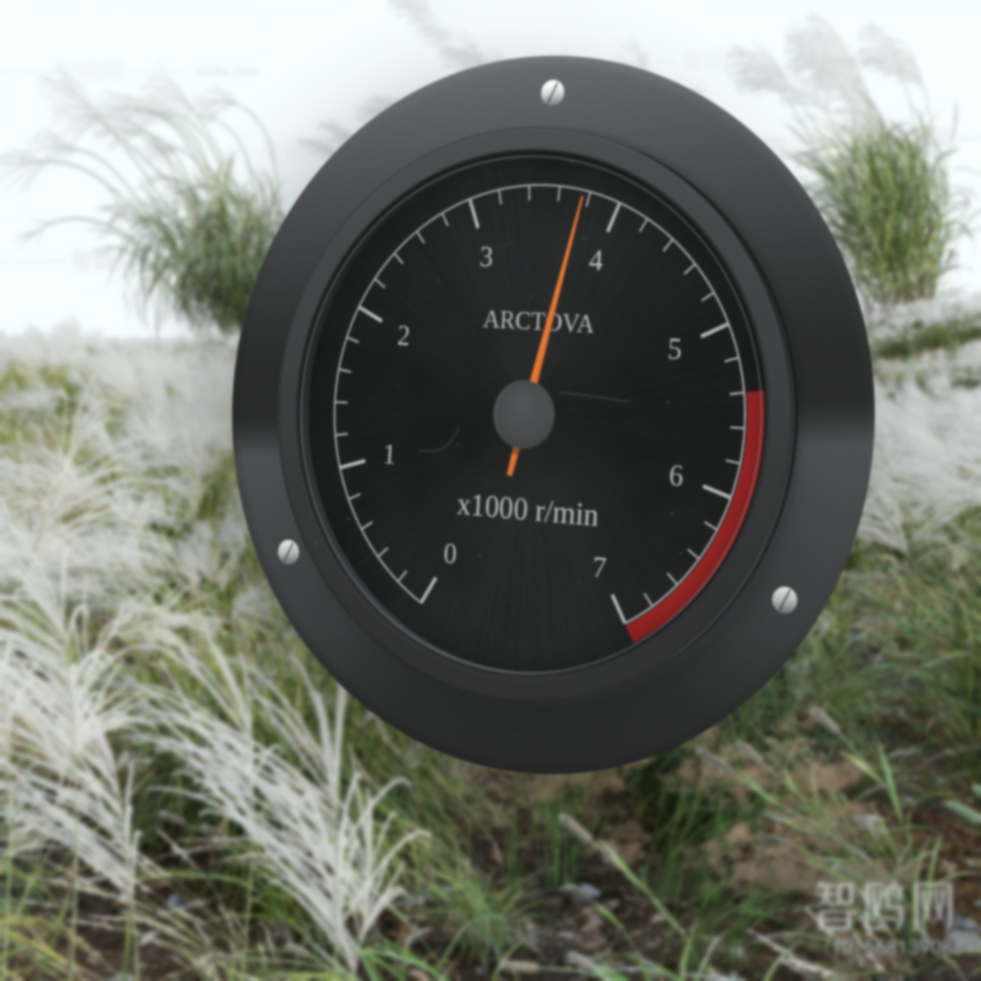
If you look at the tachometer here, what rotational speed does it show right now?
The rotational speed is 3800 rpm
